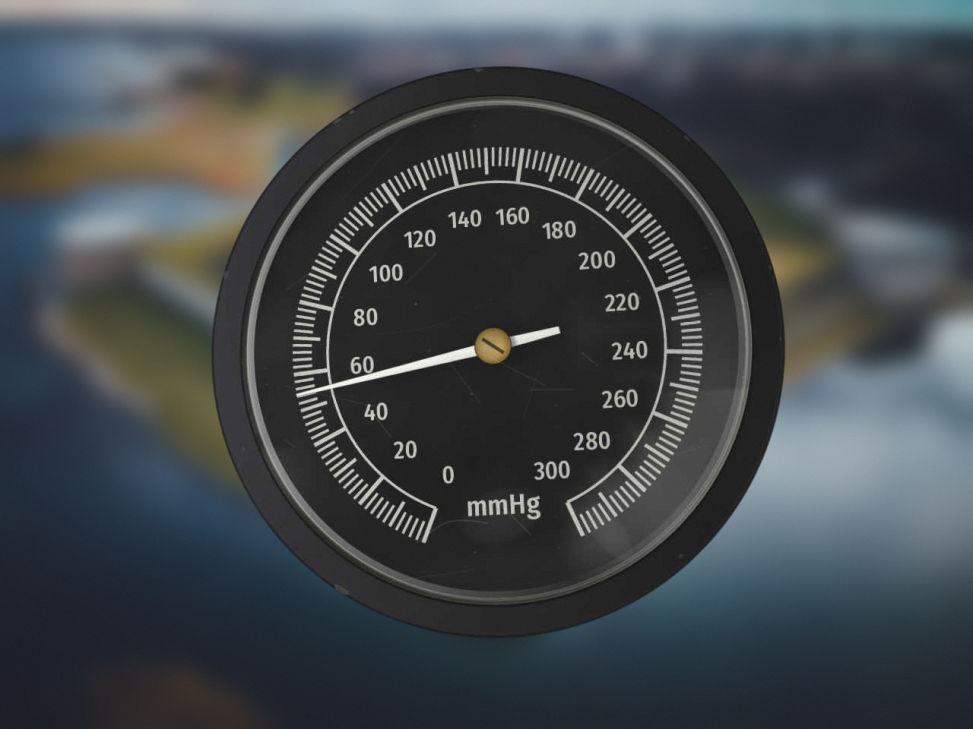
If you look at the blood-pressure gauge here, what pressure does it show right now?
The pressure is 54 mmHg
